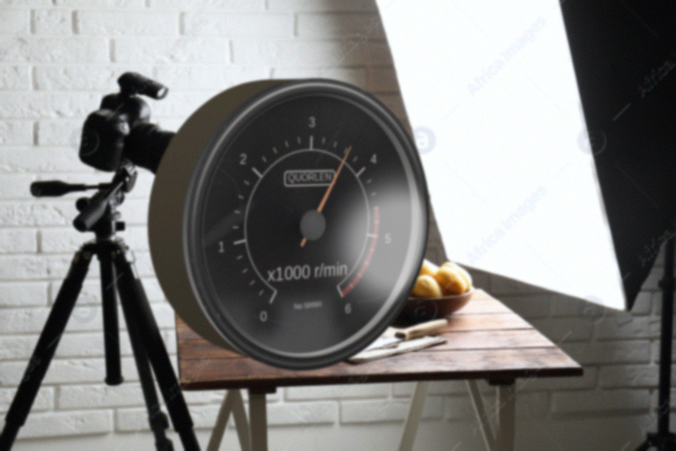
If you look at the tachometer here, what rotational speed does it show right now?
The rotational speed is 3600 rpm
